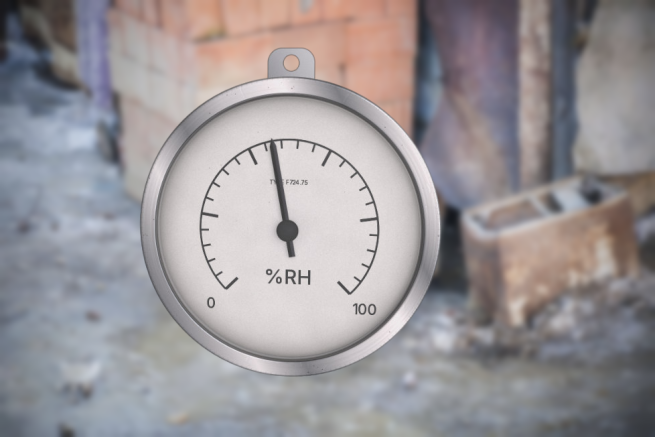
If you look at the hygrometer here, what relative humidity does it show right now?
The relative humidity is 46 %
